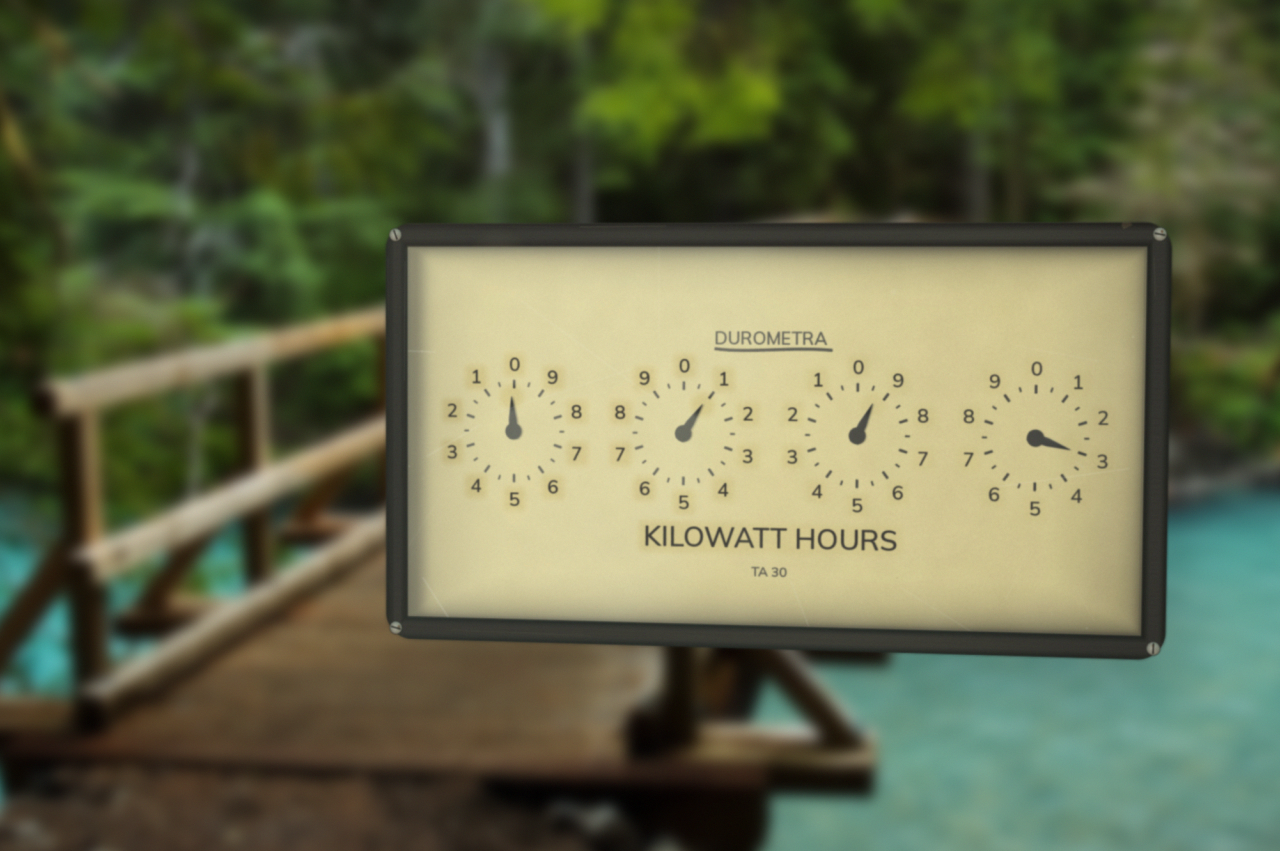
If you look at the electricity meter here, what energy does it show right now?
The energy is 93 kWh
